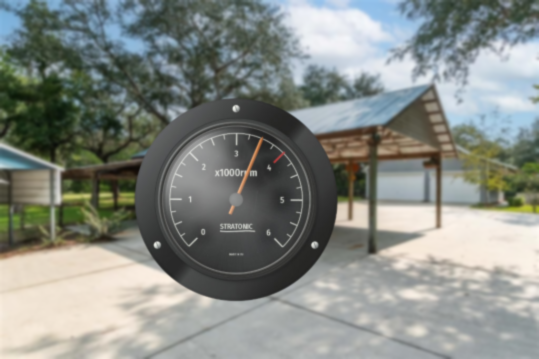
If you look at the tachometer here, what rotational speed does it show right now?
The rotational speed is 3500 rpm
